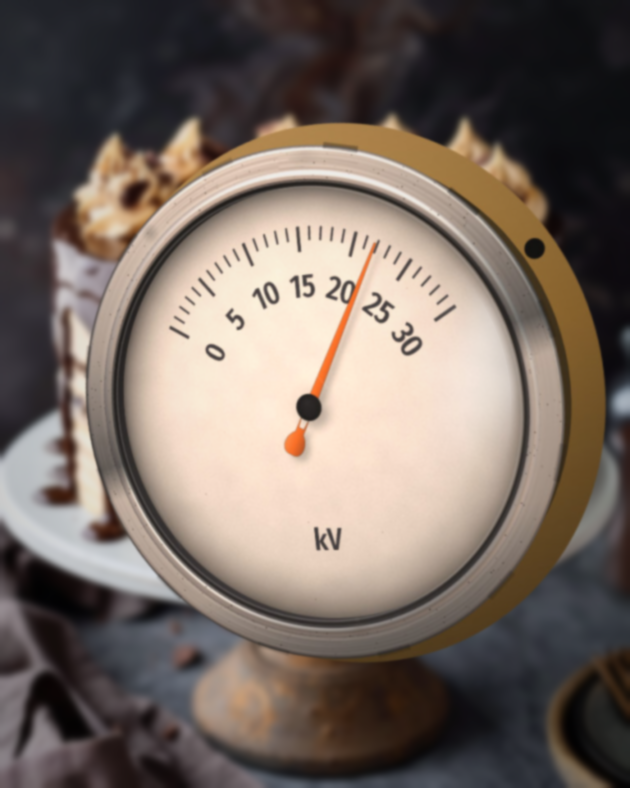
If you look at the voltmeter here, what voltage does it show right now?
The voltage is 22 kV
